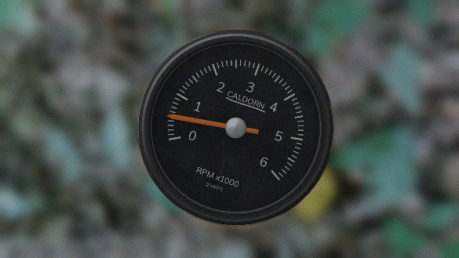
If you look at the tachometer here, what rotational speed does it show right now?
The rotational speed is 500 rpm
